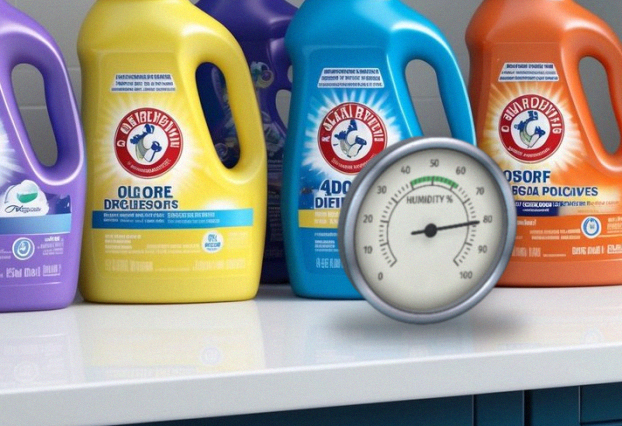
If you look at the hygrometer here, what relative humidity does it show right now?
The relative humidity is 80 %
